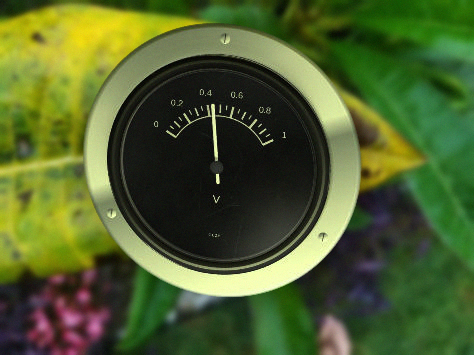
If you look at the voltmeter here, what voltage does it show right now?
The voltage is 0.45 V
